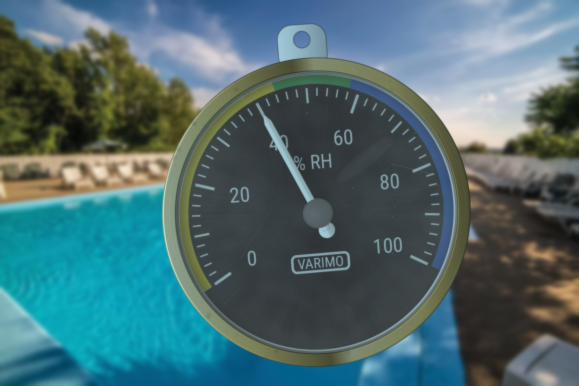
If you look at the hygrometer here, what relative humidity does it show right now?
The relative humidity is 40 %
